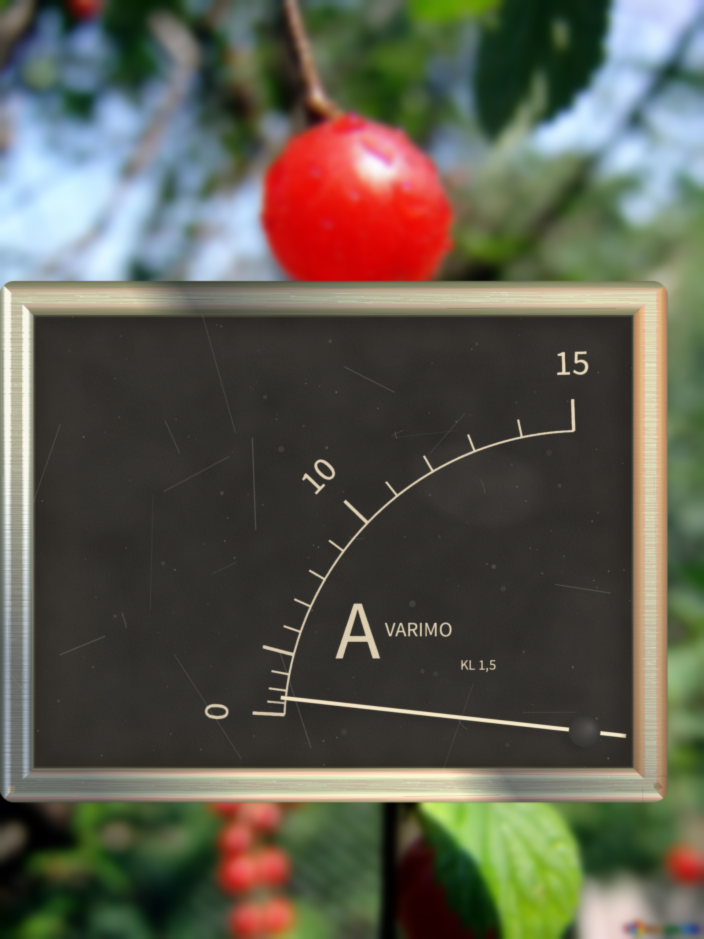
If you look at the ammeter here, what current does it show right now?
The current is 2.5 A
